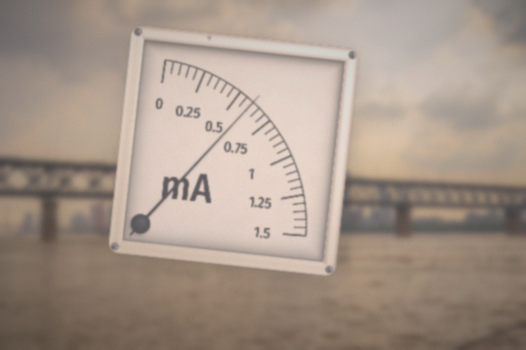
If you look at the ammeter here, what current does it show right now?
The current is 0.6 mA
